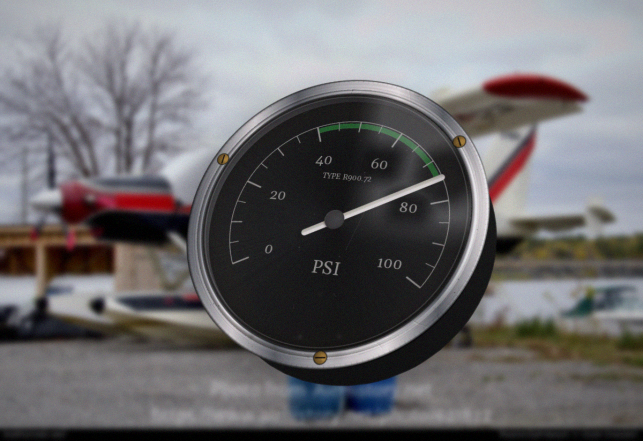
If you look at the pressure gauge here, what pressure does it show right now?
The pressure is 75 psi
